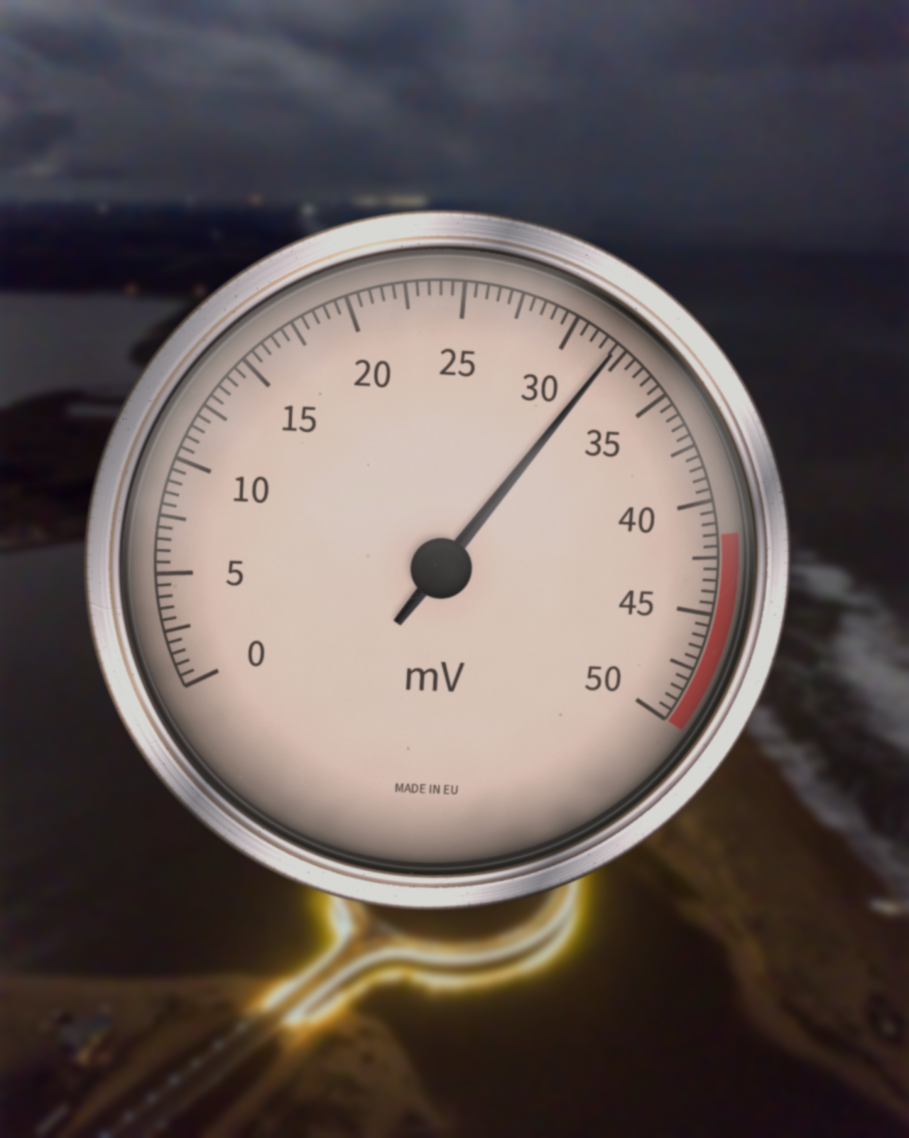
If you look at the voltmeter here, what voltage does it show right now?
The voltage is 32 mV
